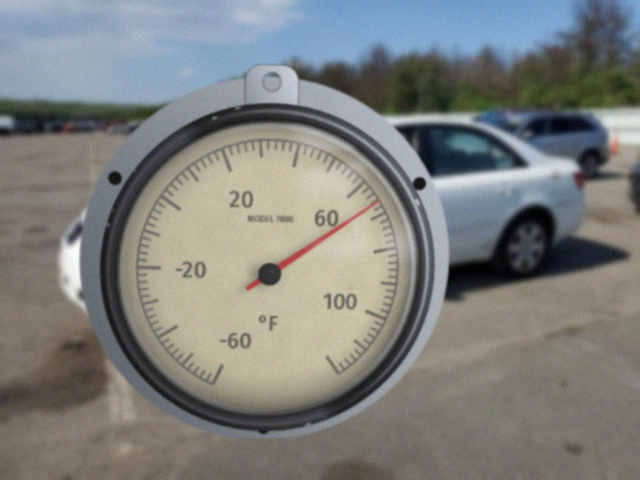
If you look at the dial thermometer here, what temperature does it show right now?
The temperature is 66 °F
